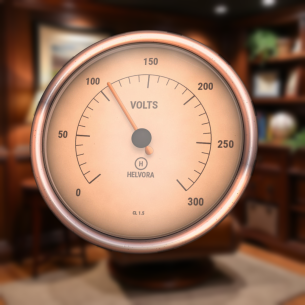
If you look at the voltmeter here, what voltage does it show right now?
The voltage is 110 V
